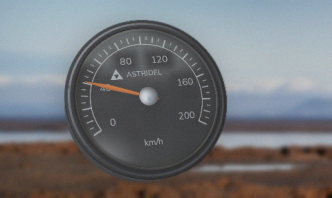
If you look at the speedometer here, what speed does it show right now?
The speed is 40 km/h
